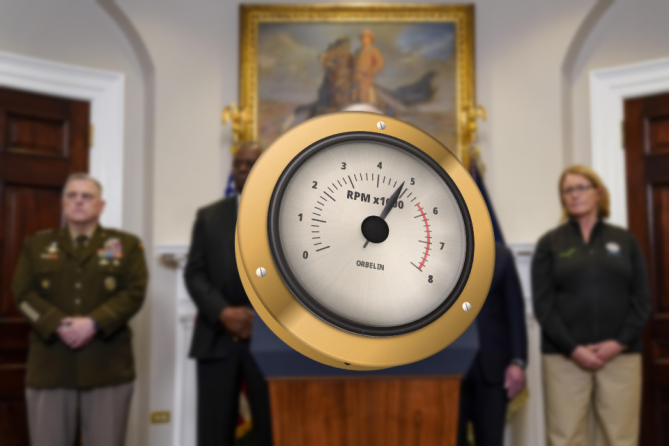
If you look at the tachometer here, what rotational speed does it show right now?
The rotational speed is 4800 rpm
